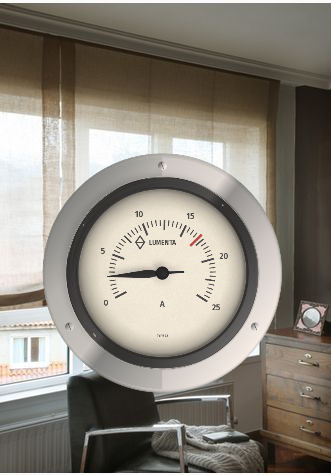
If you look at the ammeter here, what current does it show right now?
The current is 2.5 A
